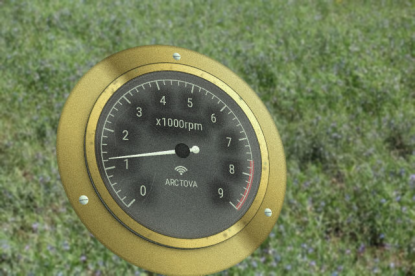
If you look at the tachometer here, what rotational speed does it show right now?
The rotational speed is 1200 rpm
